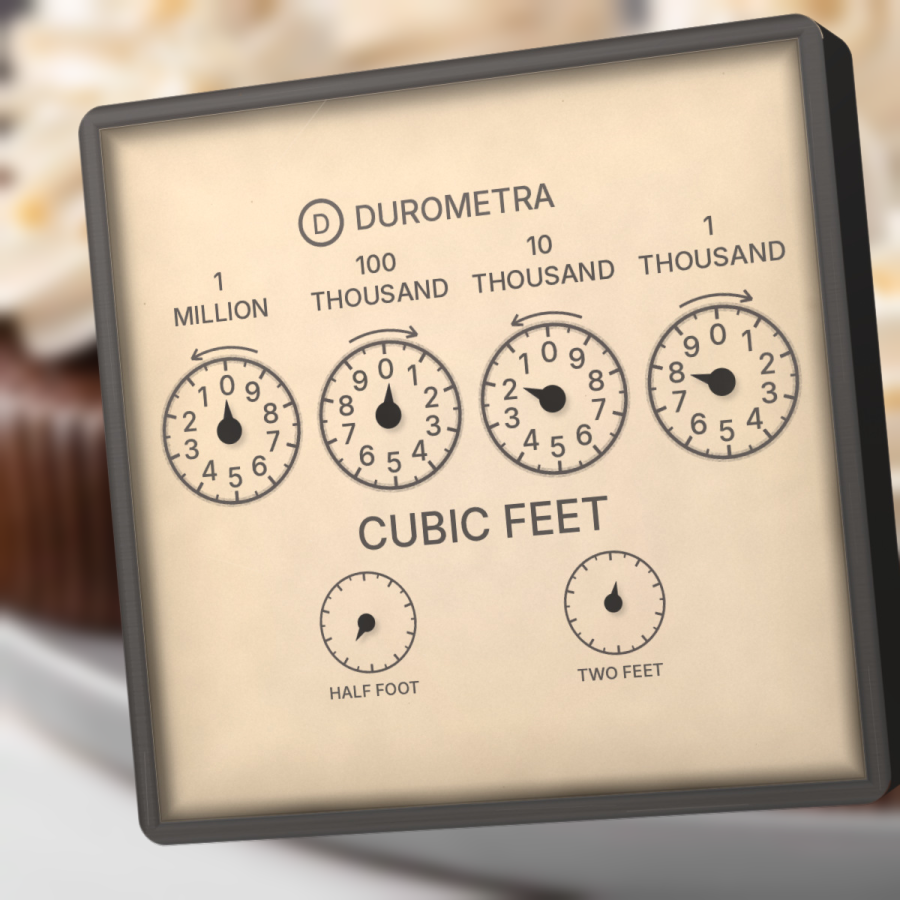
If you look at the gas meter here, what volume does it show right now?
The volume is 1800 ft³
